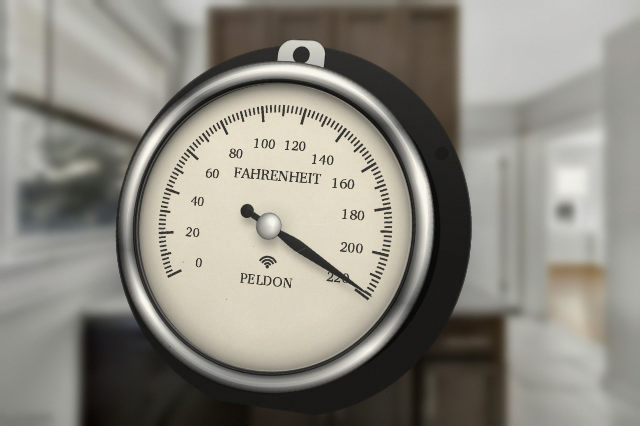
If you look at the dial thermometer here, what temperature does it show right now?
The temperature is 218 °F
